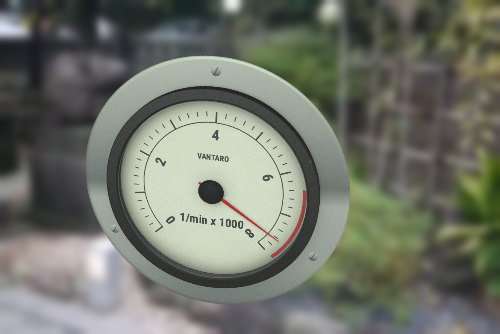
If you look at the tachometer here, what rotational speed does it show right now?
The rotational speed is 7600 rpm
